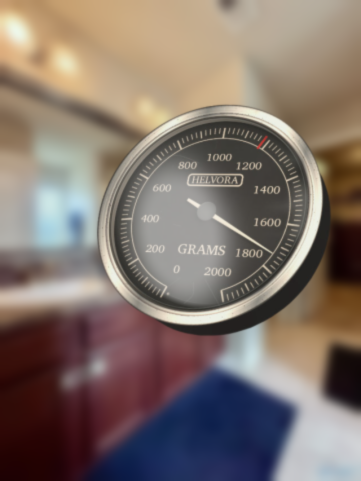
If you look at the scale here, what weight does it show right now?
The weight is 1740 g
